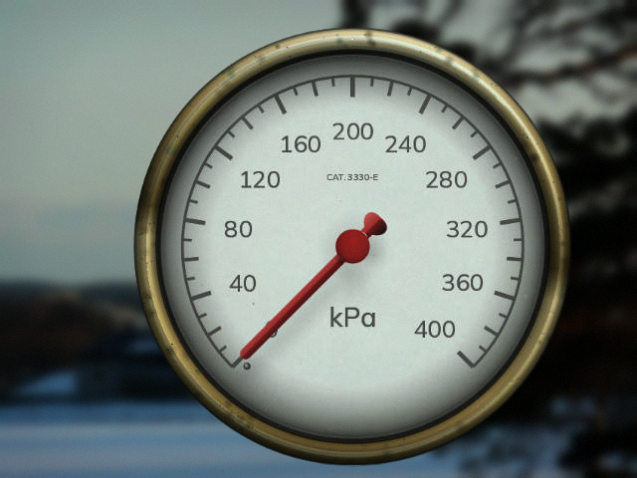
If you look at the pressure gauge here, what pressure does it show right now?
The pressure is 0 kPa
